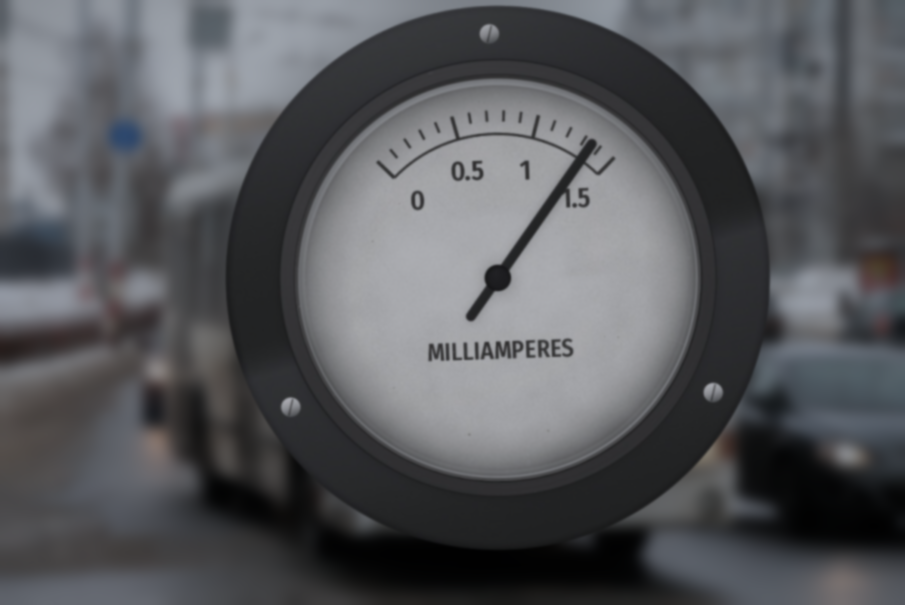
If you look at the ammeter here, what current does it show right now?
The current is 1.35 mA
